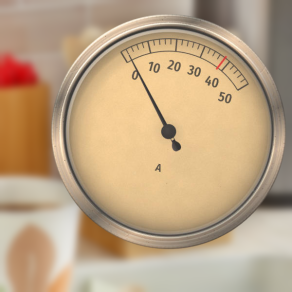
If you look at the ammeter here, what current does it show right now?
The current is 2 A
